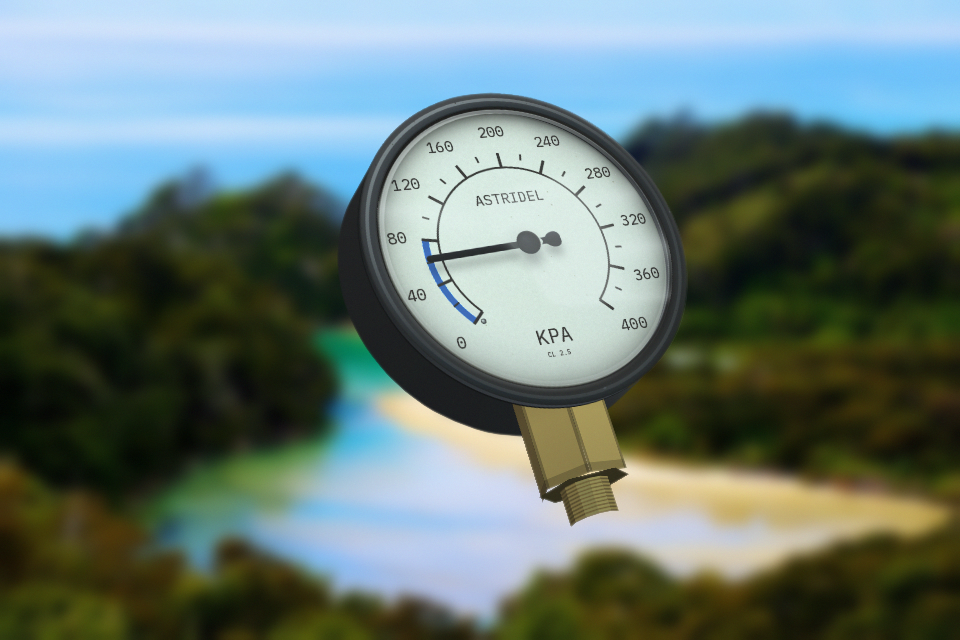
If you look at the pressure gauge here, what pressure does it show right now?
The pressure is 60 kPa
